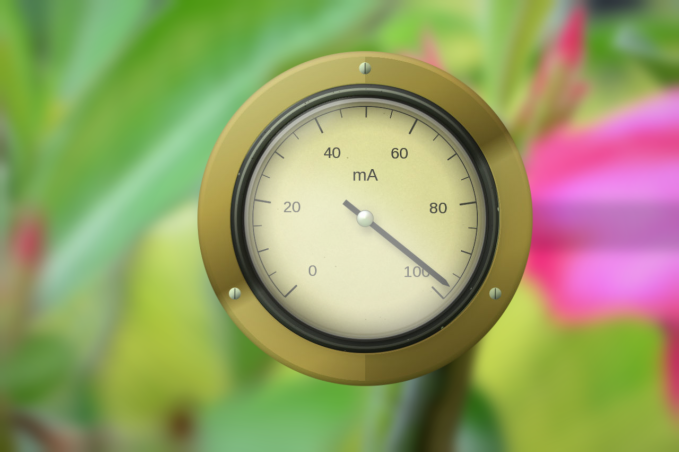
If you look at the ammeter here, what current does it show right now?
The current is 97.5 mA
